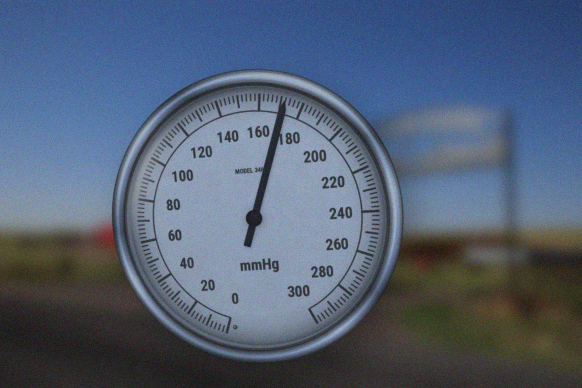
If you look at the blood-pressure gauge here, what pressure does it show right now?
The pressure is 172 mmHg
